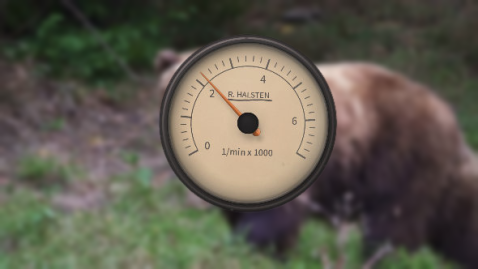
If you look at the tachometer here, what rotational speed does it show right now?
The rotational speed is 2200 rpm
